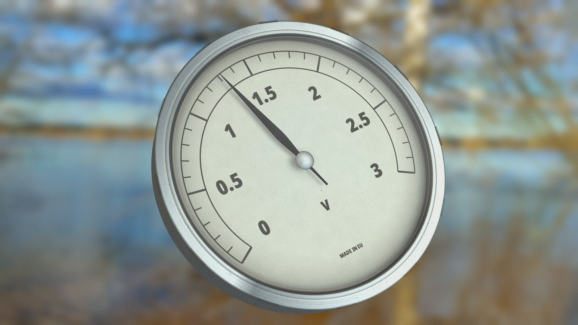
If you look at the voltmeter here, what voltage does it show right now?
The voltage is 1.3 V
